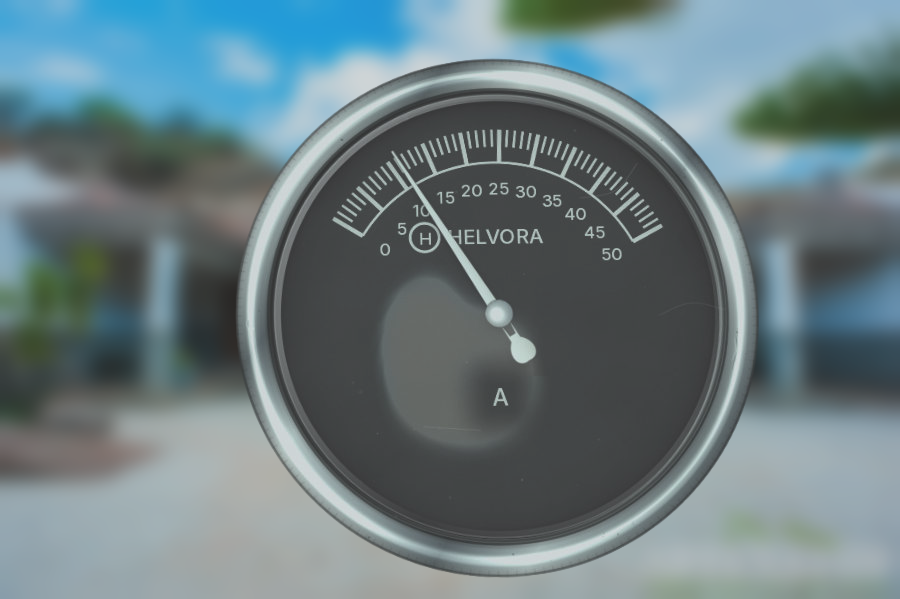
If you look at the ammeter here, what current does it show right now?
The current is 11 A
